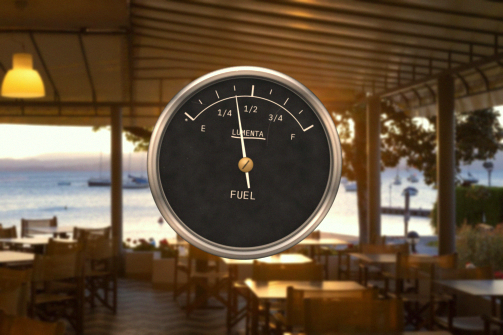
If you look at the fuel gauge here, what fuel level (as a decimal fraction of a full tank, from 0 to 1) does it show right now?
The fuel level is 0.375
